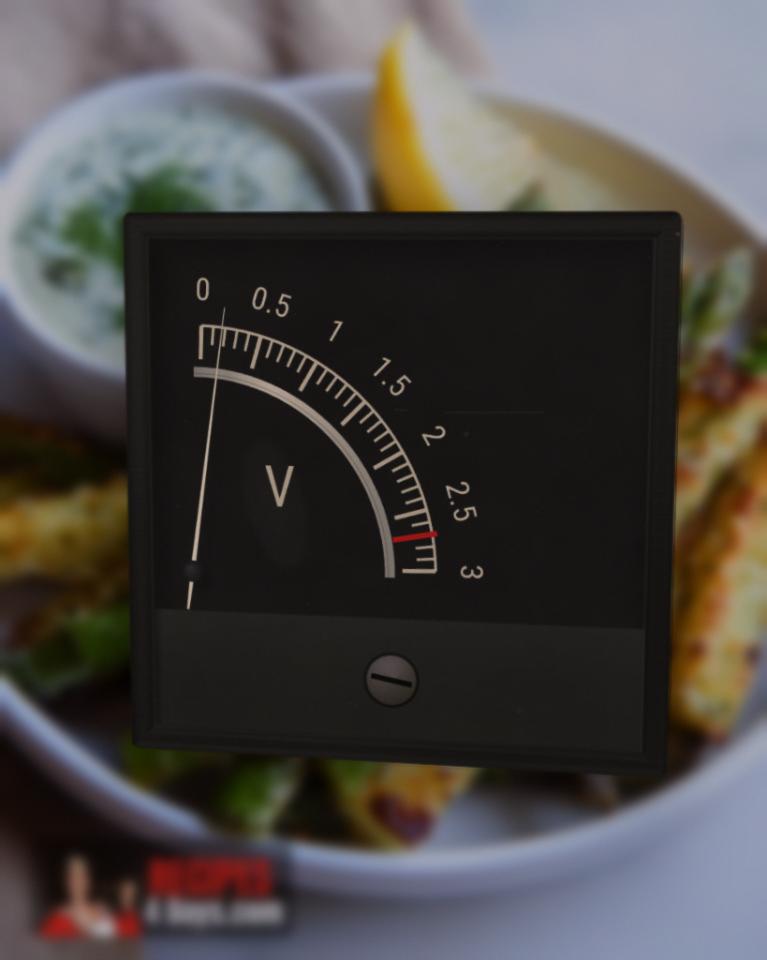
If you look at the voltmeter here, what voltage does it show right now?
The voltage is 0.2 V
